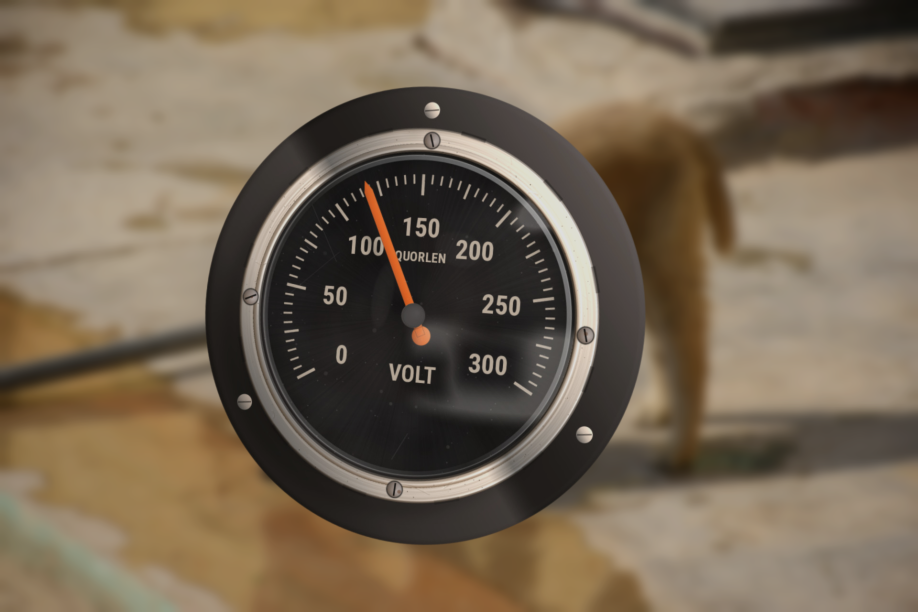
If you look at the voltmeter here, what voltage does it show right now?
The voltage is 120 V
